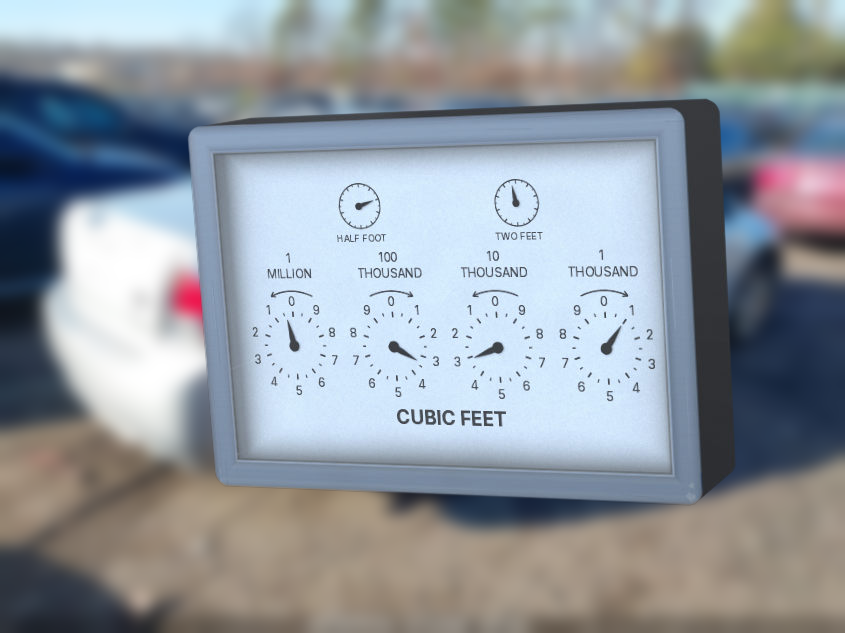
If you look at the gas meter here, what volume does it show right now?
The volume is 33100 ft³
